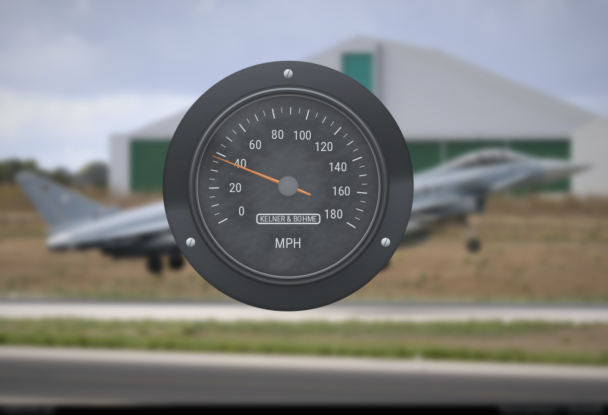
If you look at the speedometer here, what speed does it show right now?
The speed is 37.5 mph
